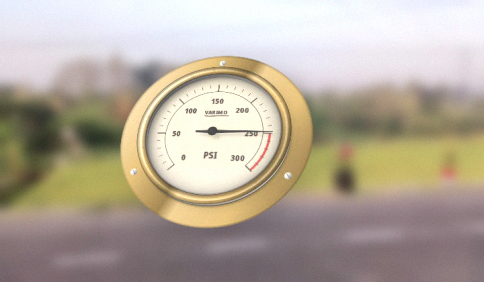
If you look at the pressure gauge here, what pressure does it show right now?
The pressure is 250 psi
